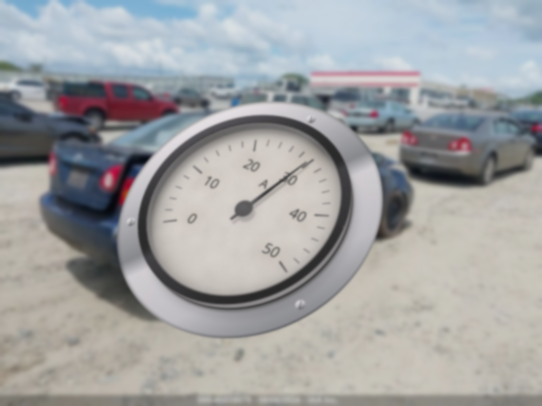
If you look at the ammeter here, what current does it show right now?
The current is 30 A
